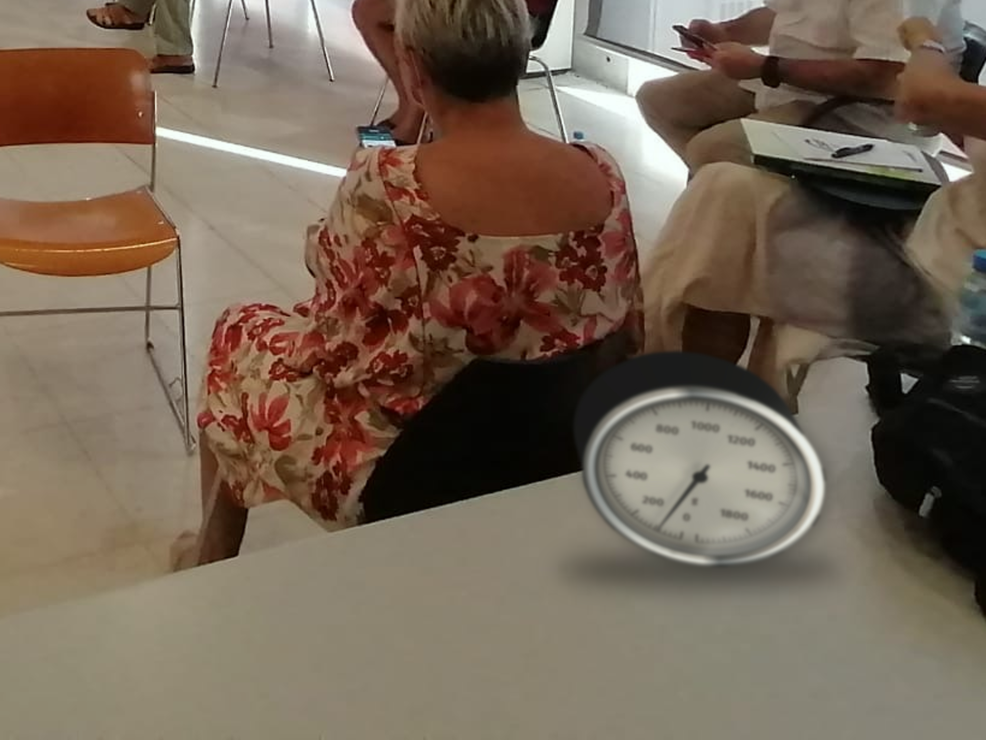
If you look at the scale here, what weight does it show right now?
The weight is 100 g
